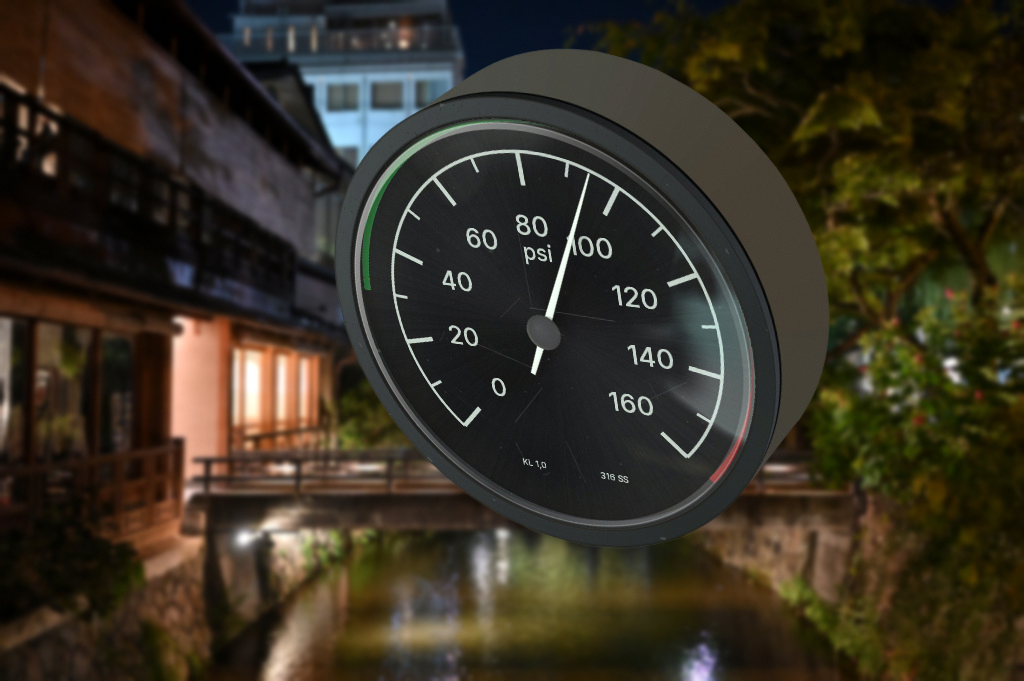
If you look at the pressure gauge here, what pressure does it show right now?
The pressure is 95 psi
